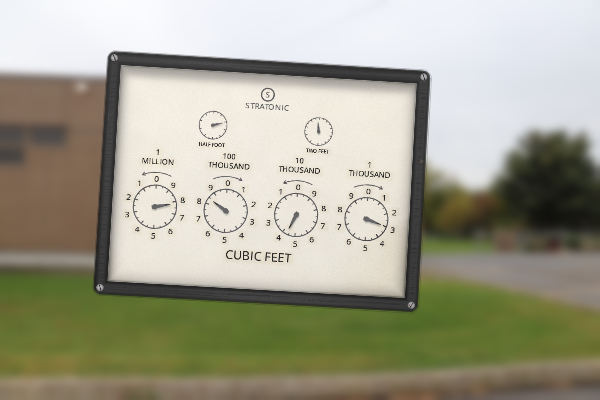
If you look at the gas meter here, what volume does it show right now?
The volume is 784300 ft³
